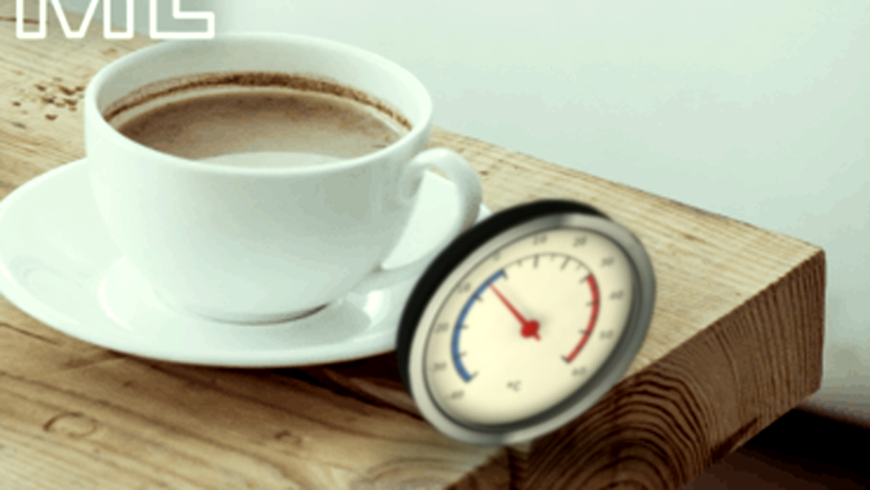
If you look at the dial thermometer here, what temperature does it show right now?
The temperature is -5 °C
